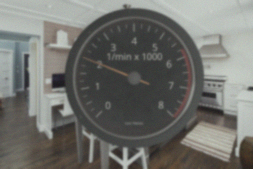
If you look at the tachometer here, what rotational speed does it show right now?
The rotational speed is 2000 rpm
